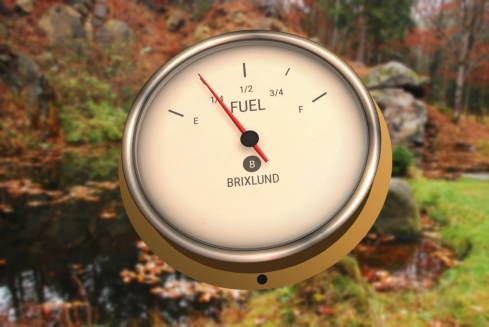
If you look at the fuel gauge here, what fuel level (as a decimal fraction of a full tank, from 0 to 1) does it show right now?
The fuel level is 0.25
